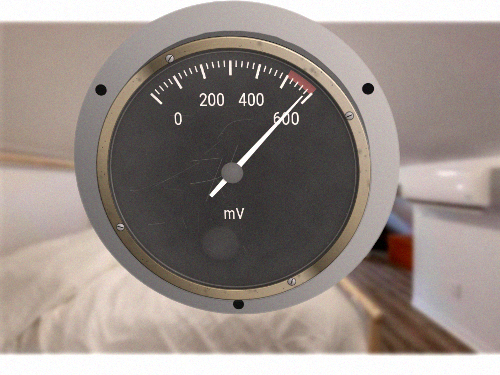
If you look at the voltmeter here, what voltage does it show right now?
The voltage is 580 mV
